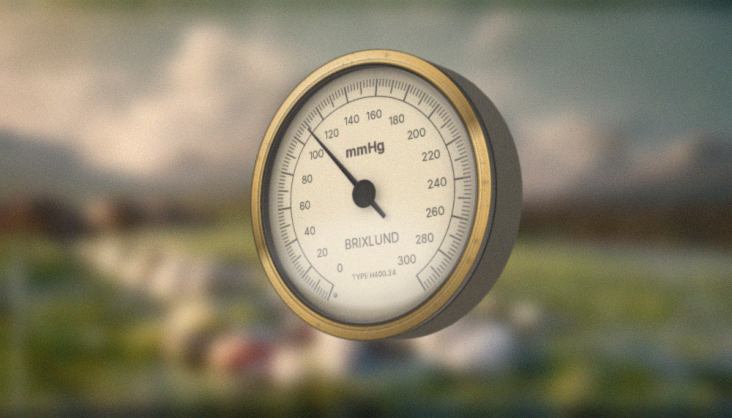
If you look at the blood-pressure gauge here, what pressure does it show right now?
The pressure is 110 mmHg
